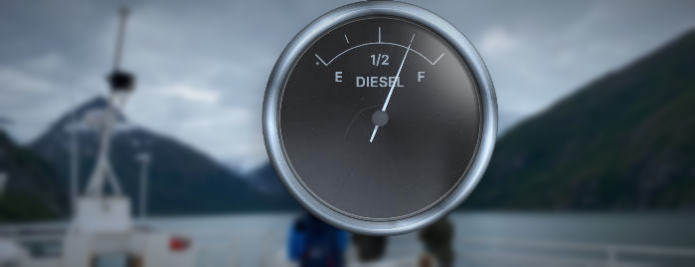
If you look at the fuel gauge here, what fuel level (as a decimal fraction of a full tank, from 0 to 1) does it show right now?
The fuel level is 0.75
